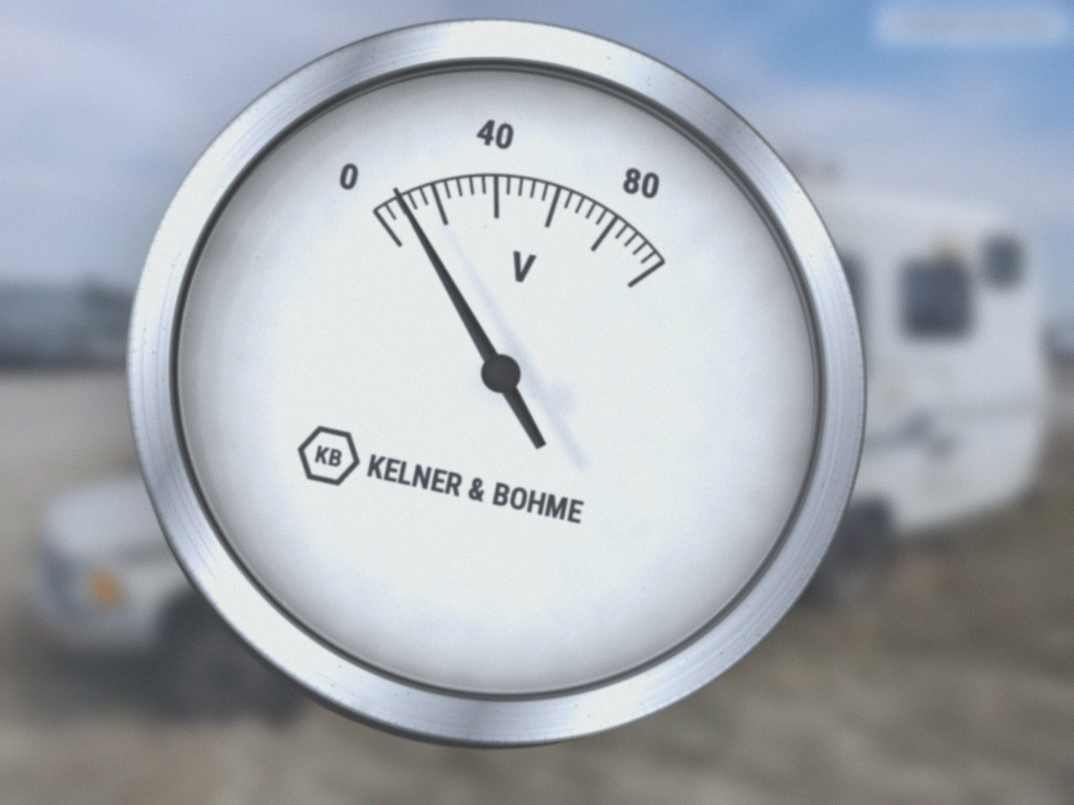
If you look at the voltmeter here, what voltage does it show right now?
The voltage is 8 V
